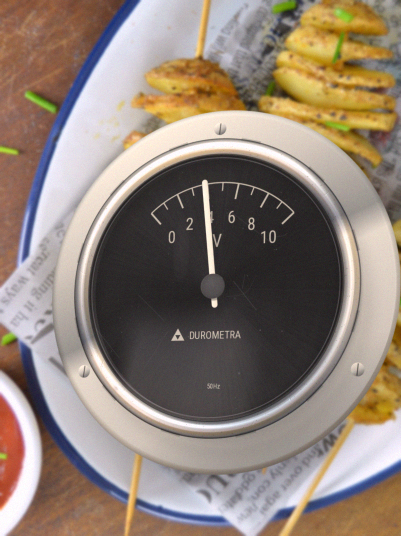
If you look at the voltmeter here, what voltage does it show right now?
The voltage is 4 V
